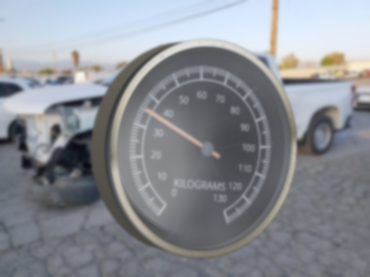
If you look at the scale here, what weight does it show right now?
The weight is 35 kg
